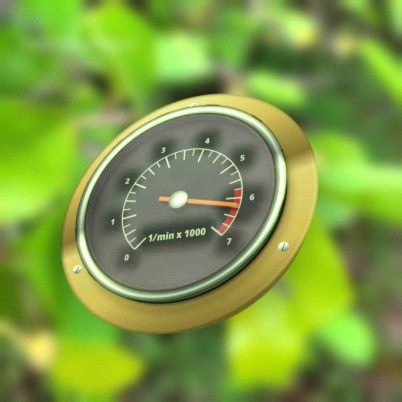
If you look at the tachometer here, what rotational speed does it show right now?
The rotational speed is 6250 rpm
